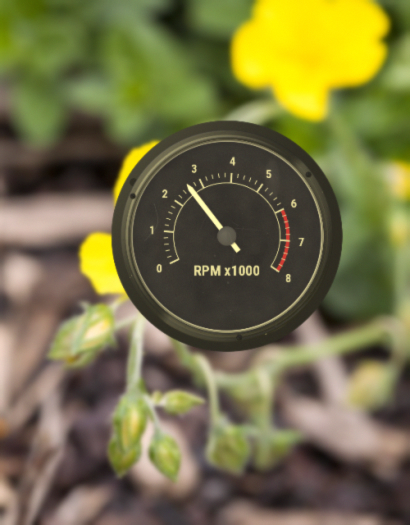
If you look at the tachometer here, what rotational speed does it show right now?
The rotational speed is 2600 rpm
